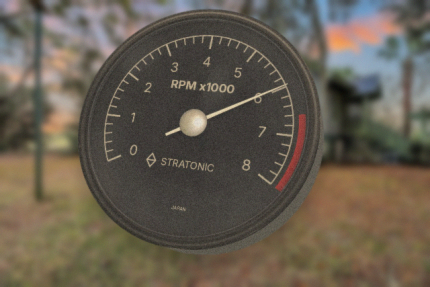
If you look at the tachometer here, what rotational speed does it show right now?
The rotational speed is 6000 rpm
